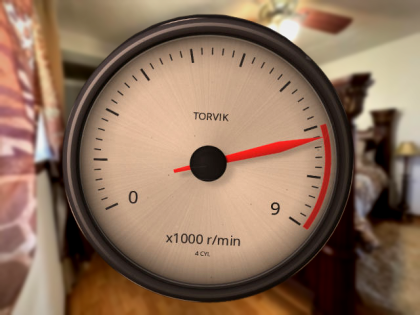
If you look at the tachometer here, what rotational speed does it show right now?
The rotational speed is 7200 rpm
